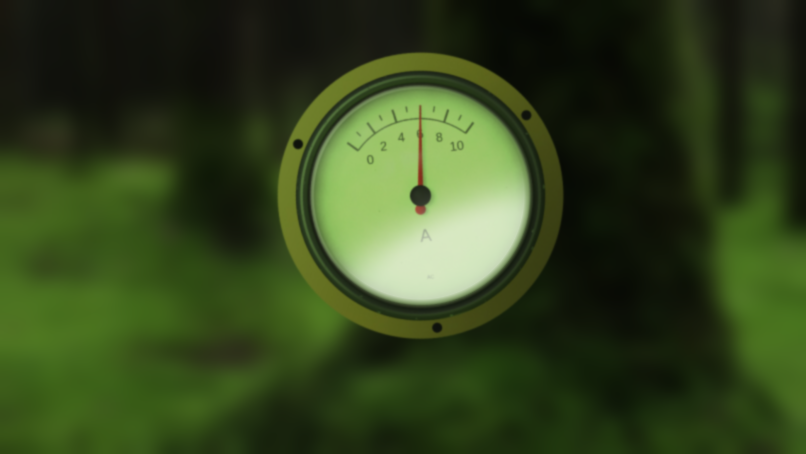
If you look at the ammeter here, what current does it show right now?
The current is 6 A
